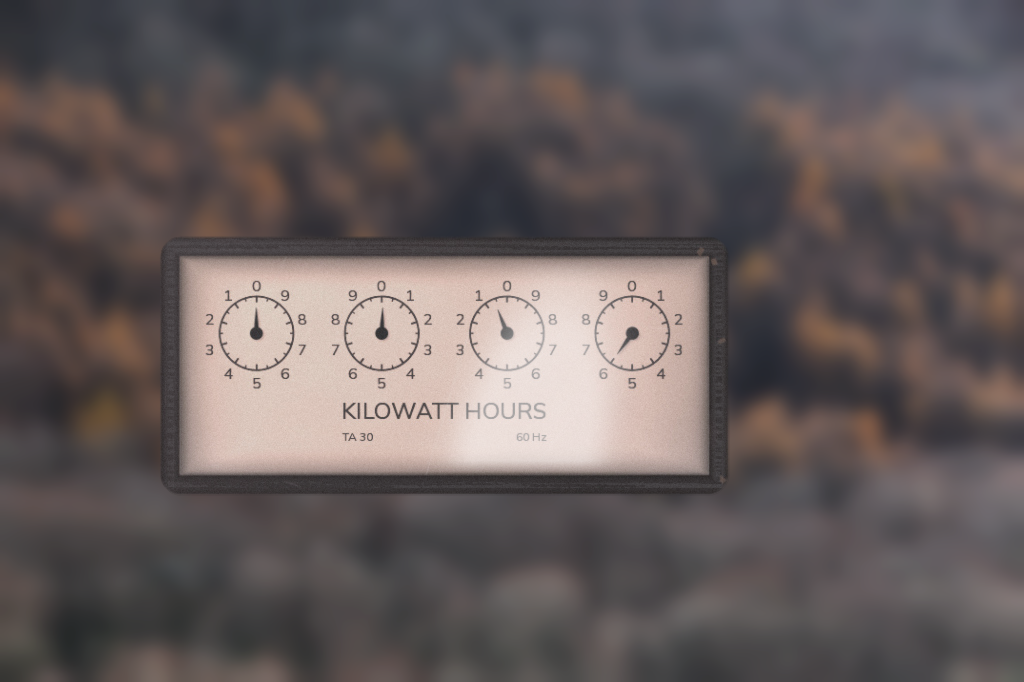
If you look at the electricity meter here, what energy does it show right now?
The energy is 6 kWh
